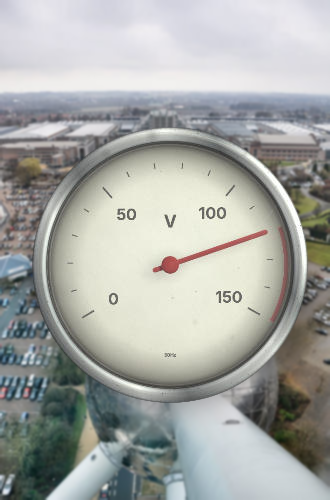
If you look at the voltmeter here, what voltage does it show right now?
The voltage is 120 V
